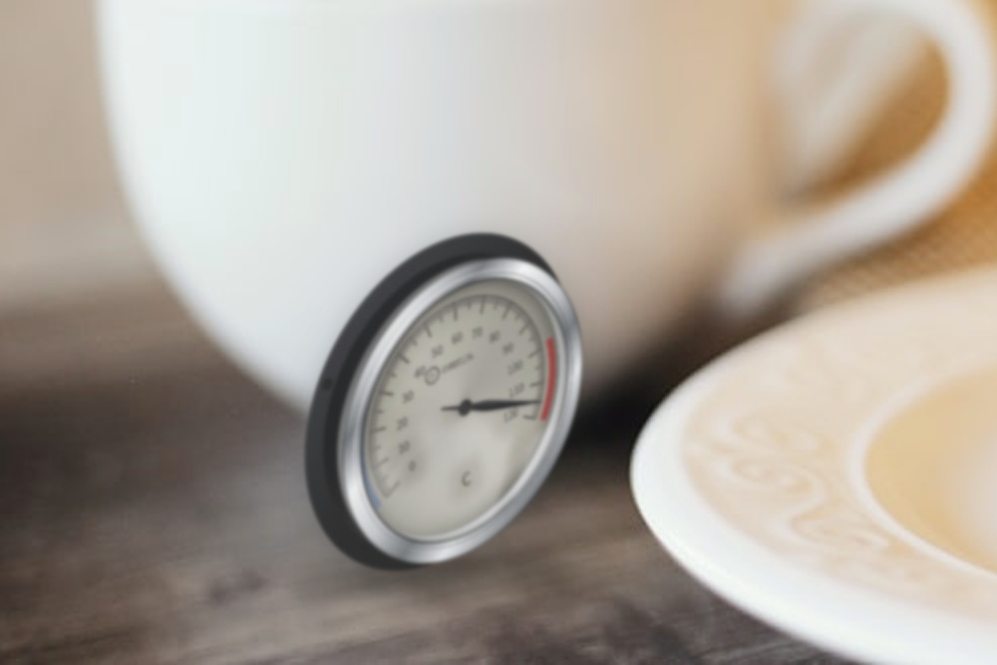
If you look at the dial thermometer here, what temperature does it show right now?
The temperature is 115 °C
